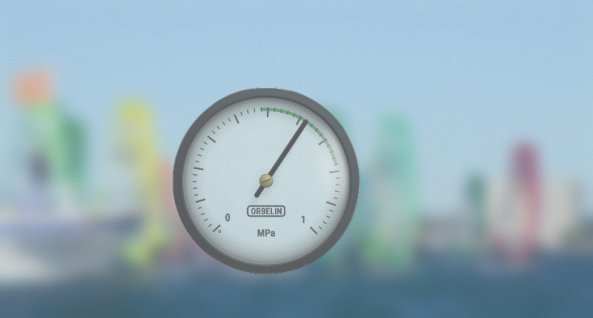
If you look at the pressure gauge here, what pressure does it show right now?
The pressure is 0.62 MPa
